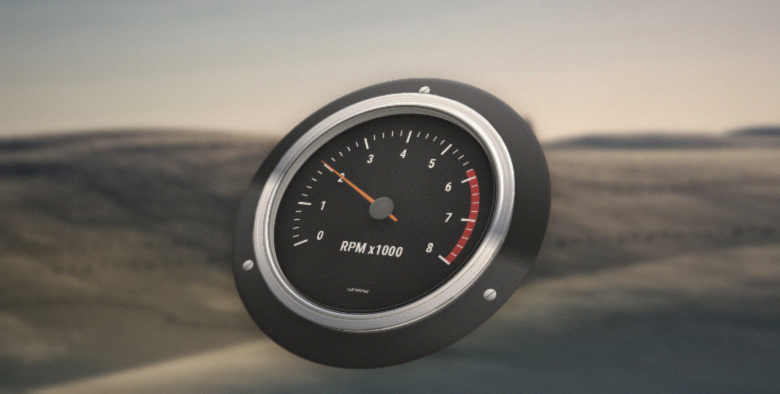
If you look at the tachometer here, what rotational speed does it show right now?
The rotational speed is 2000 rpm
